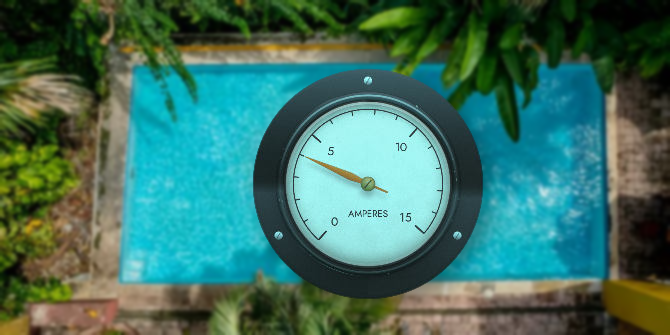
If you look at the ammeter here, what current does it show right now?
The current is 4 A
